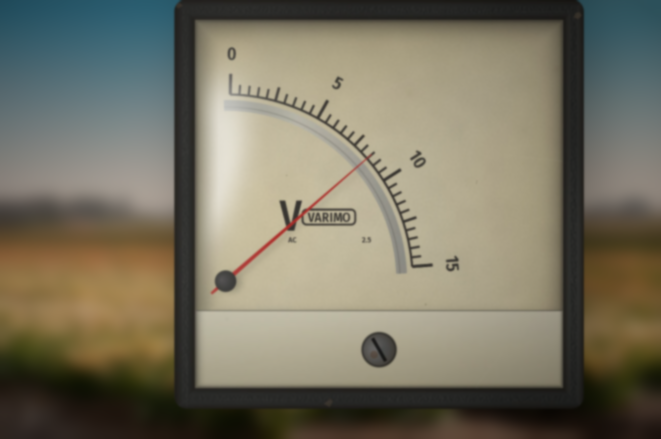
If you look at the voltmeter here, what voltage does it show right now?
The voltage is 8.5 V
